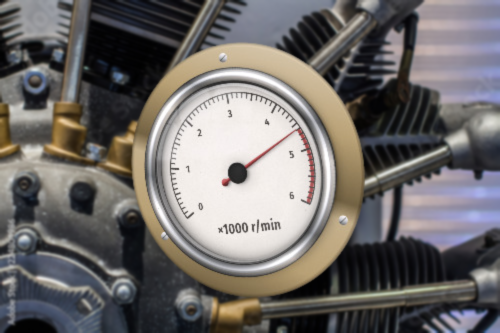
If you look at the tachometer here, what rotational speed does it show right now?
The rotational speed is 4600 rpm
